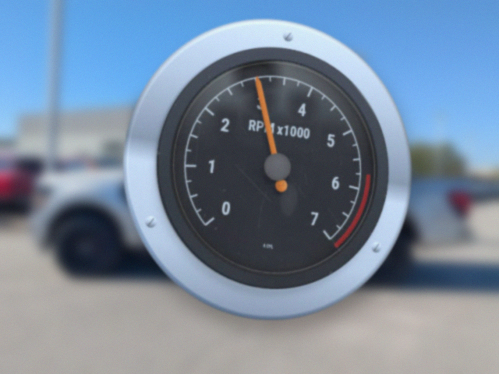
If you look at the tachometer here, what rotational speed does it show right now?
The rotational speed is 3000 rpm
